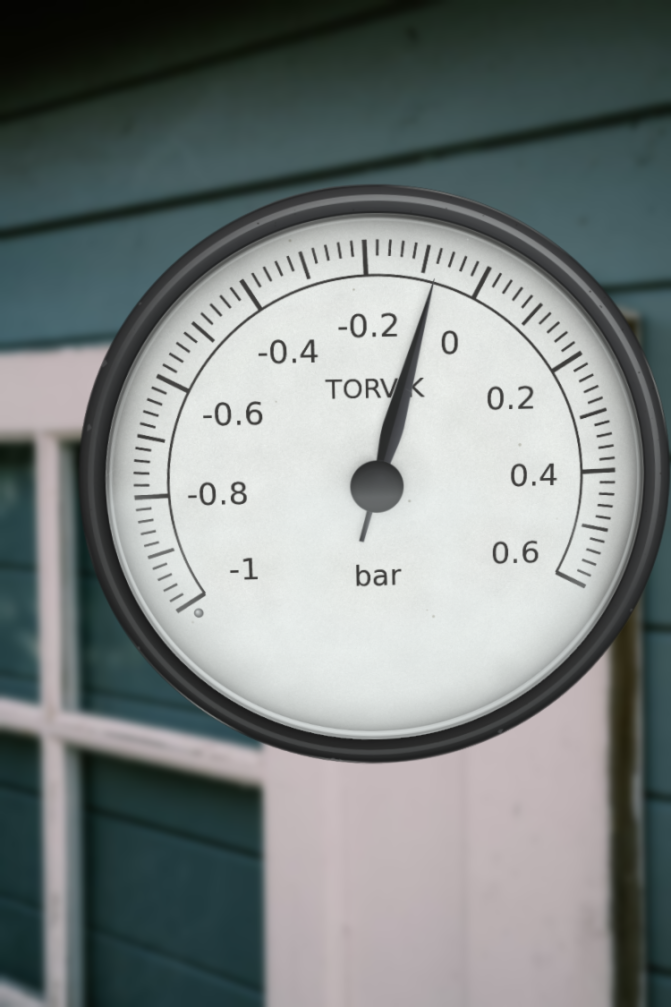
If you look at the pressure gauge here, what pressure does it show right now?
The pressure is -0.08 bar
